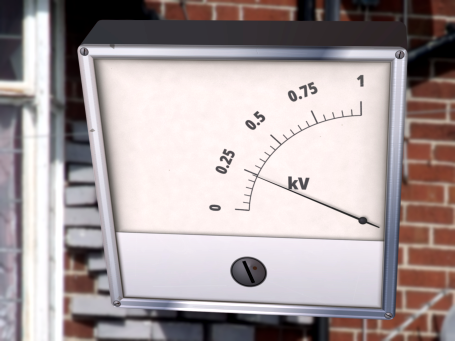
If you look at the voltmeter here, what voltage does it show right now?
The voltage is 0.25 kV
